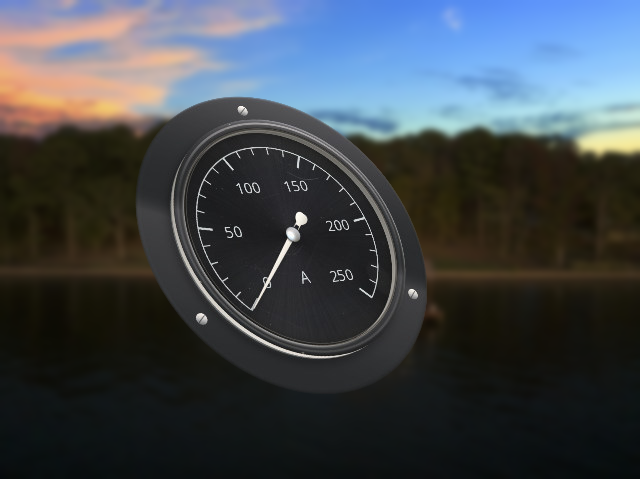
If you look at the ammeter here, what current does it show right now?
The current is 0 A
